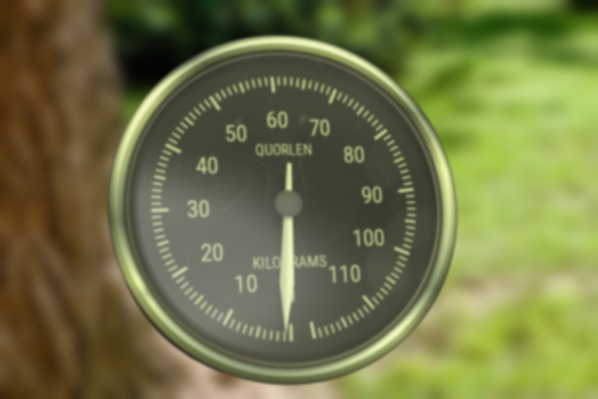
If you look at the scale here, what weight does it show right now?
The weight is 1 kg
